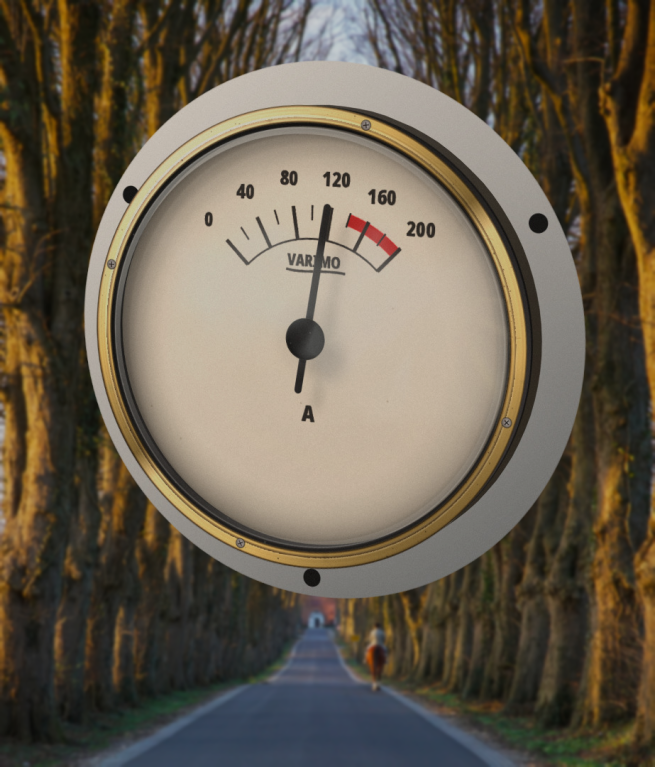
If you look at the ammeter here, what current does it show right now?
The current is 120 A
